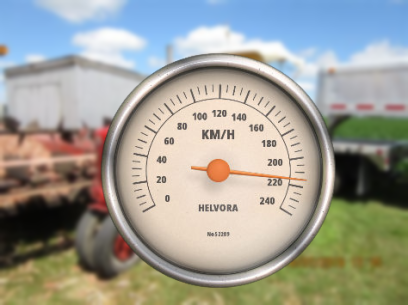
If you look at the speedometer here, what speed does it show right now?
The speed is 215 km/h
